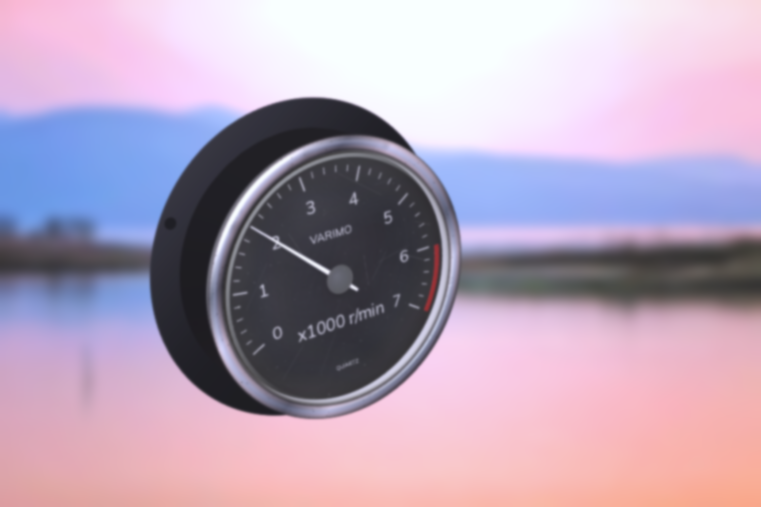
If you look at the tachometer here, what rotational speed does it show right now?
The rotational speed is 2000 rpm
